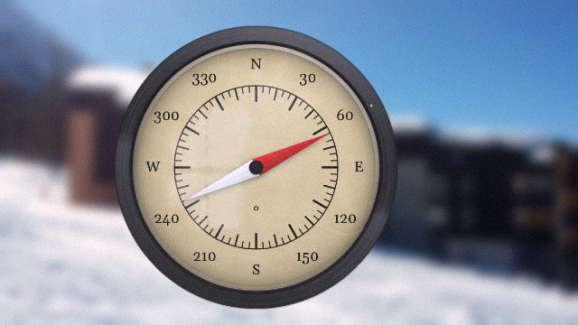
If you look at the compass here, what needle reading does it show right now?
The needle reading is 65 °
